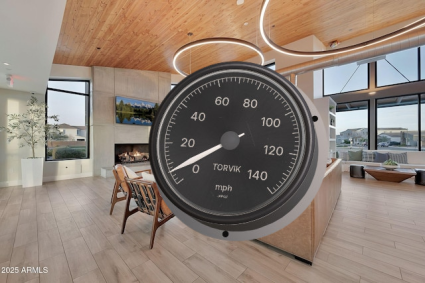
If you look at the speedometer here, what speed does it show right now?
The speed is 6 mph
